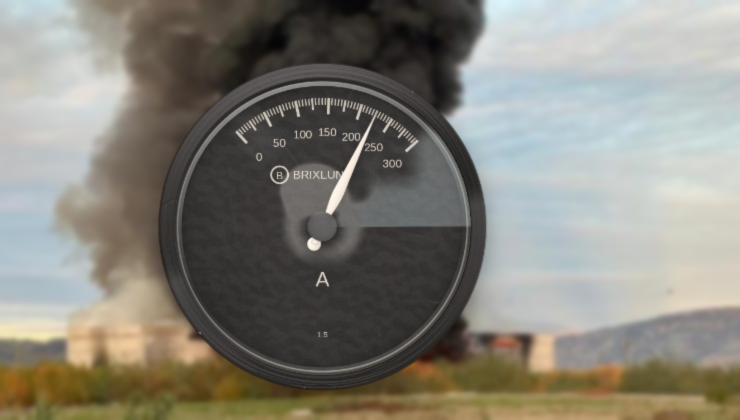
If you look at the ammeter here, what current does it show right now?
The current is 225 A
